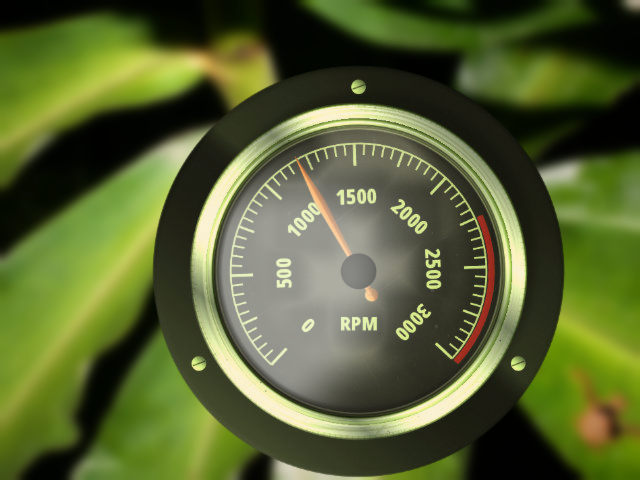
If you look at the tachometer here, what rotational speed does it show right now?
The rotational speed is 1200 rpm
